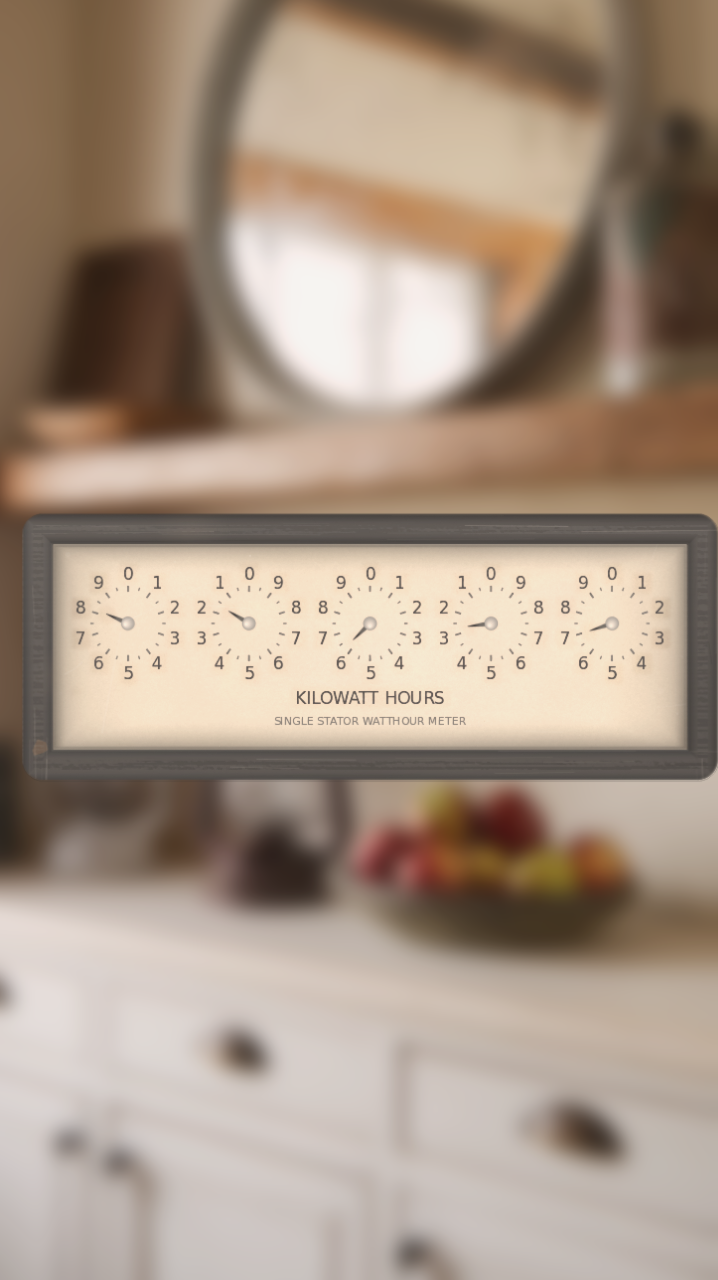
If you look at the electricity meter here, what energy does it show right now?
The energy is 81627 kWh
